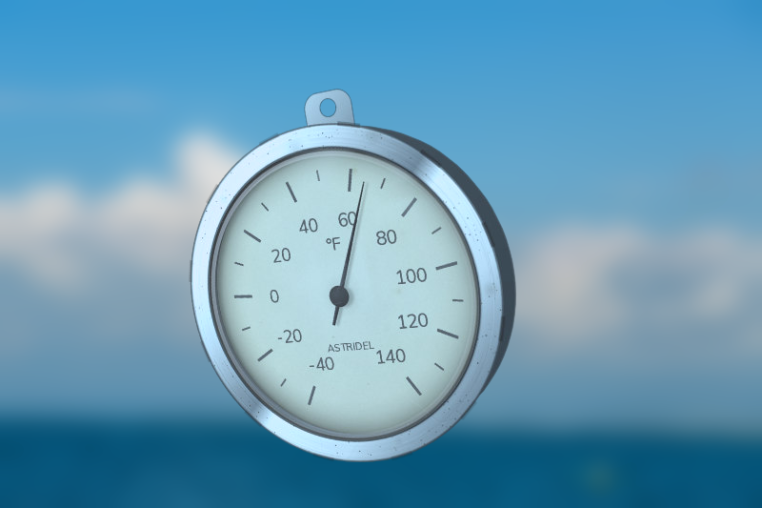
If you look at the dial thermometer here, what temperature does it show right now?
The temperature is 65 °F
